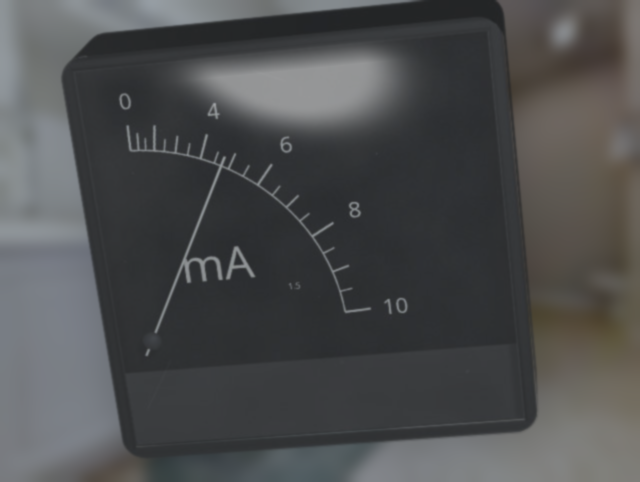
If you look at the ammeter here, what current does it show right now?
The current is 4.75 mA
